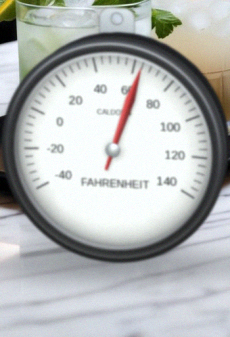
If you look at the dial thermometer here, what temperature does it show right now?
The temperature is 64 °F
